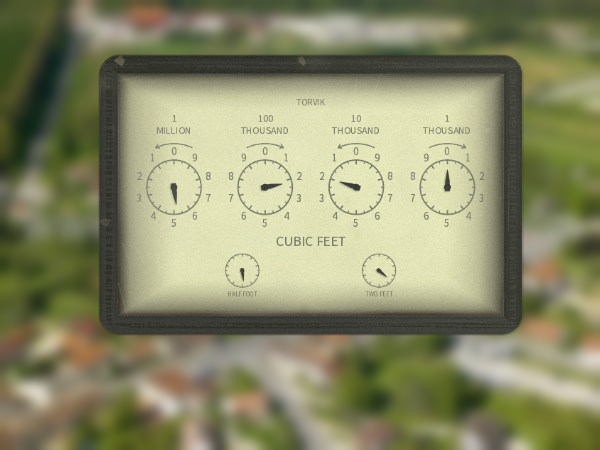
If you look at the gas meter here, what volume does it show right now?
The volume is 522000 ft³
